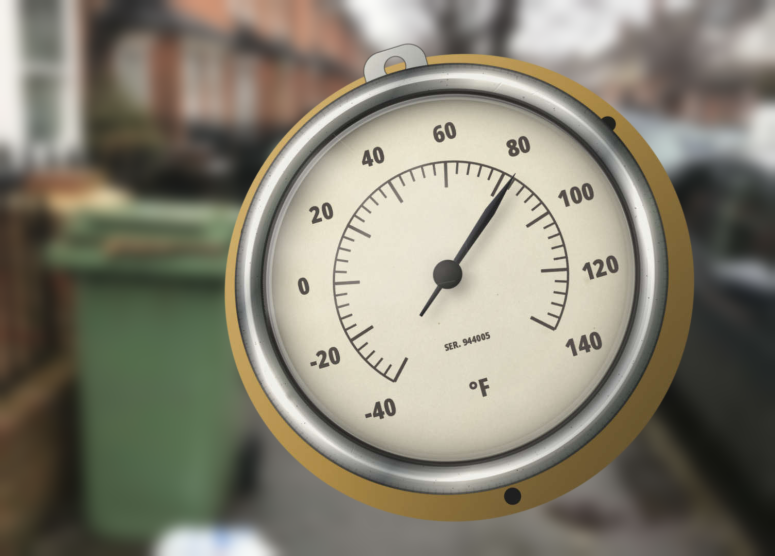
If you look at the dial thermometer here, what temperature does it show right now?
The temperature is 84 °F
